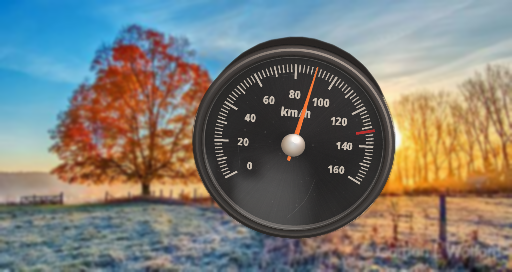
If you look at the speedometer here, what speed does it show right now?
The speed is 90 km/h
